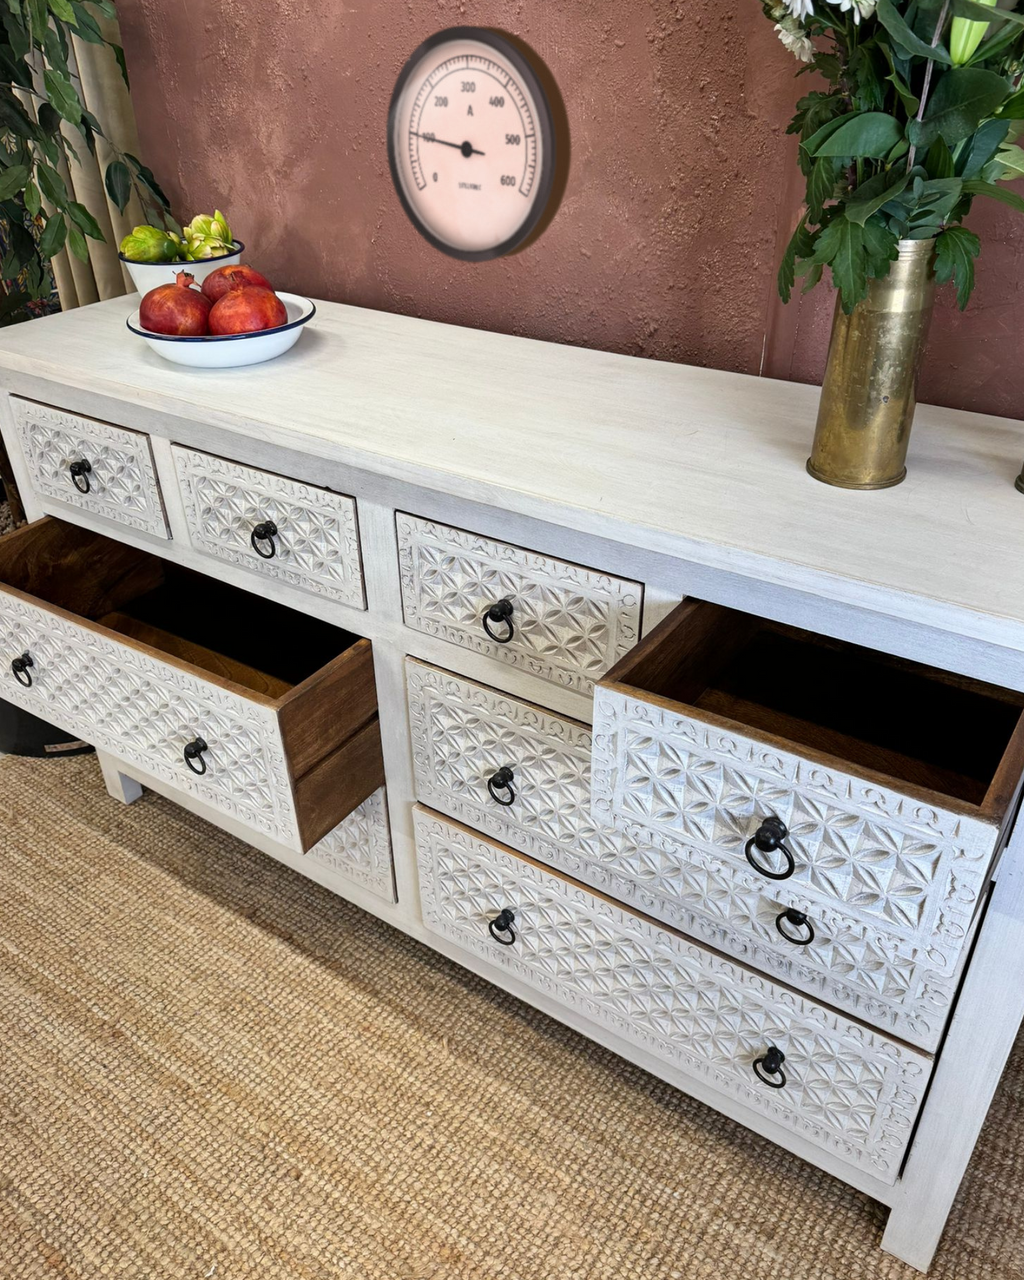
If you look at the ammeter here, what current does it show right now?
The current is 100 A
